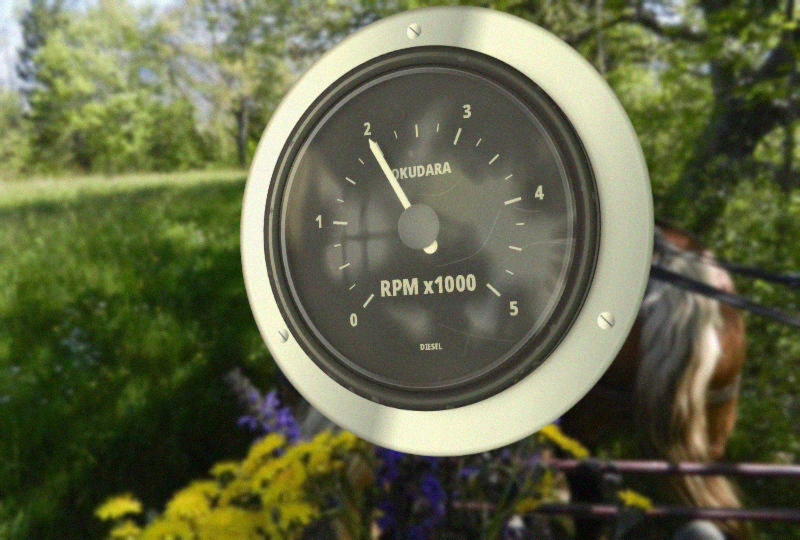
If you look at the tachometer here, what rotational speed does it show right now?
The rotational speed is 2000 rpm
